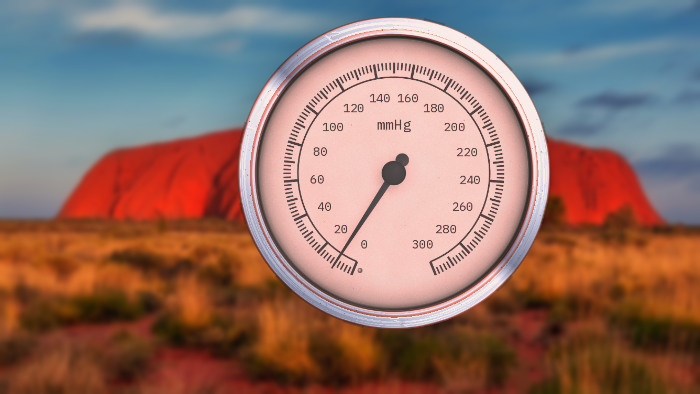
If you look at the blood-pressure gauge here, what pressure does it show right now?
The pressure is 10 mmHg
